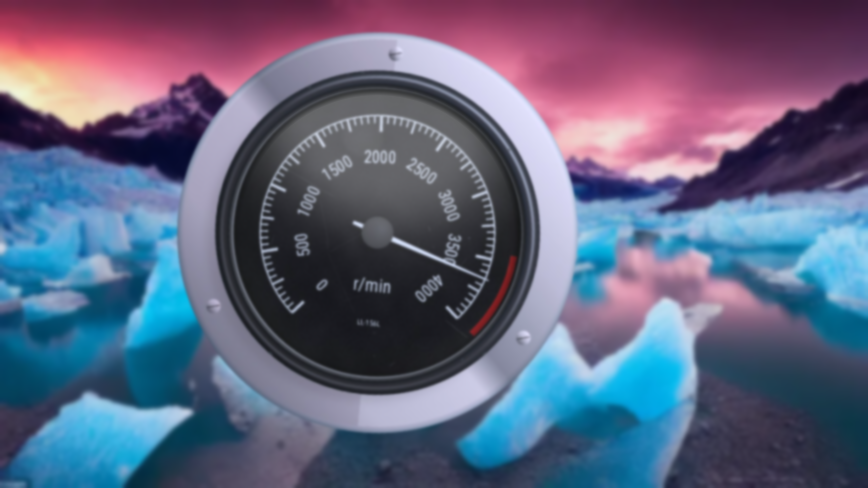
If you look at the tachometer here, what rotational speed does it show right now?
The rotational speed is 3650 rpm
